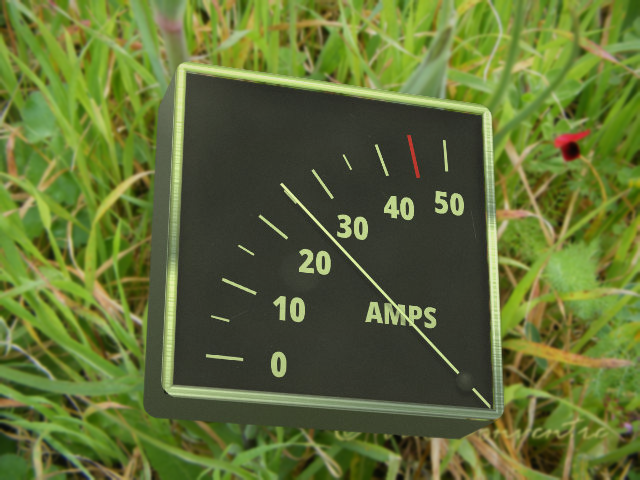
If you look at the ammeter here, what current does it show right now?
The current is 25 A
